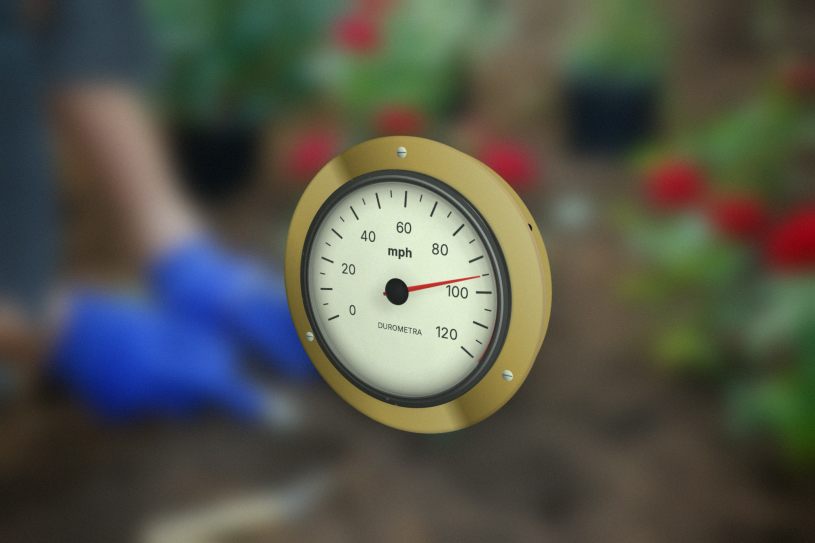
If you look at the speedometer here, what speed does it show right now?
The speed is 95 mph
